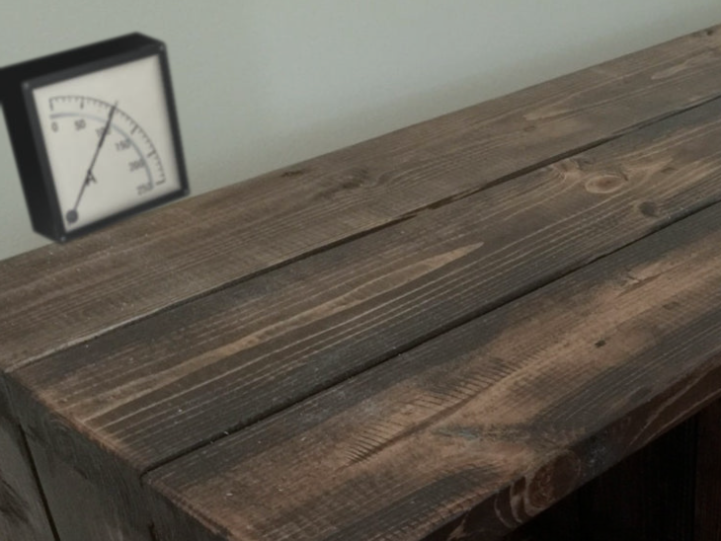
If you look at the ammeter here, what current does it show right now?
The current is 100 A
